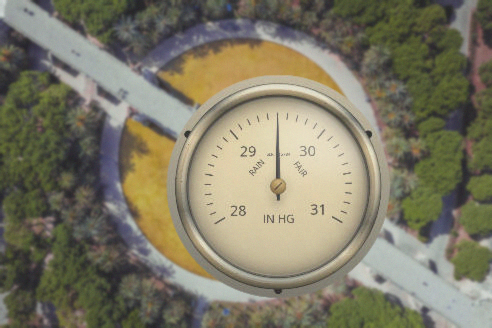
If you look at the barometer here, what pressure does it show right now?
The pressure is 29.5 inHg
